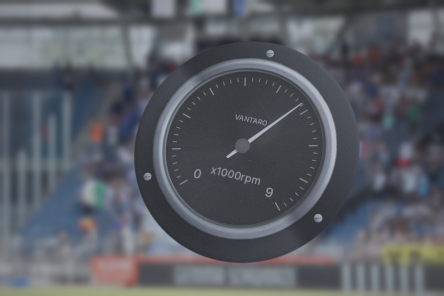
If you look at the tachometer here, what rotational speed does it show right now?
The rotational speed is 5800 rpm
